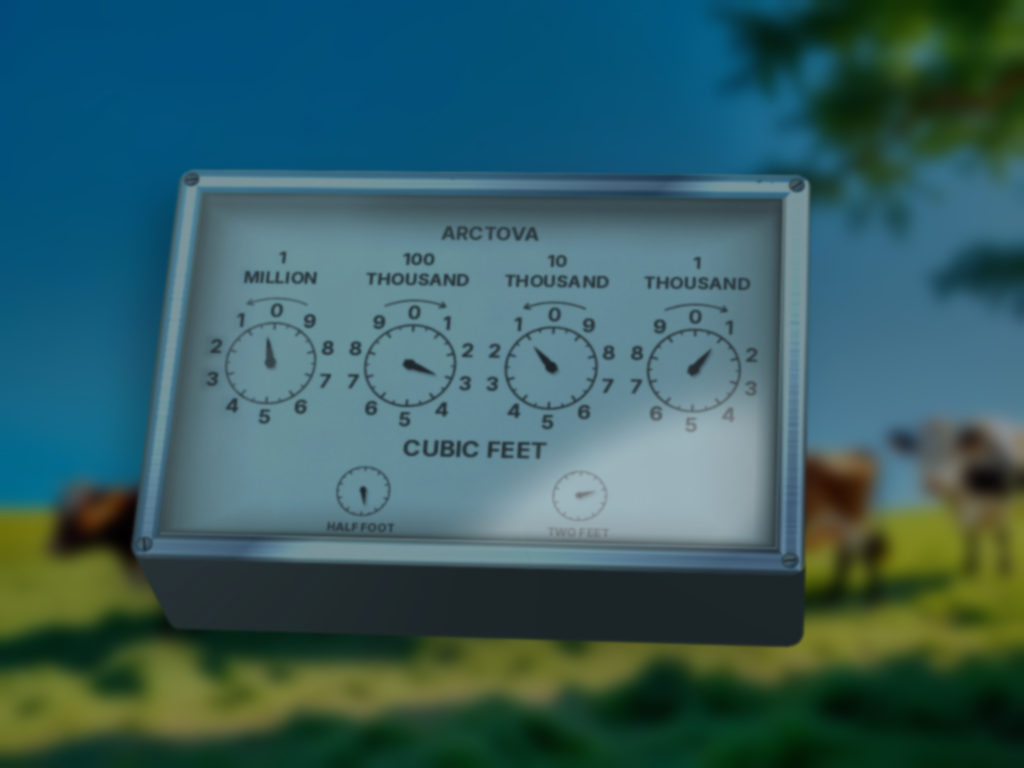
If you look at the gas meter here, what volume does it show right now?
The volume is 31100 ft³
